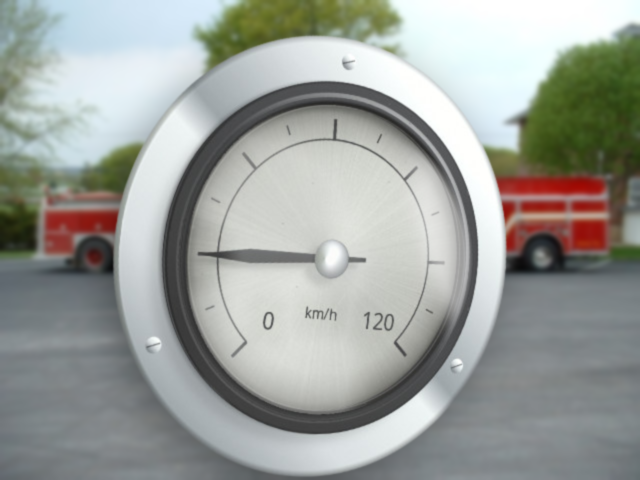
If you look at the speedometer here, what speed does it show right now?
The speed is 20 km/h
